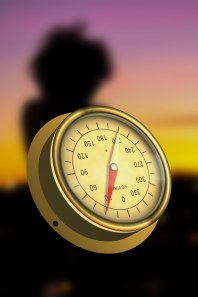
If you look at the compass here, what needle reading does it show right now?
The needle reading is 30 °
